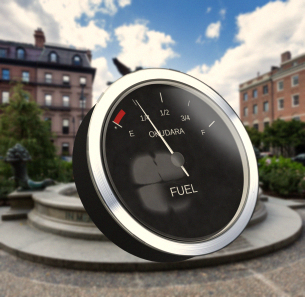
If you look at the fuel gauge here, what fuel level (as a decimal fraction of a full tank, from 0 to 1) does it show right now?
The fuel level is 0.25
